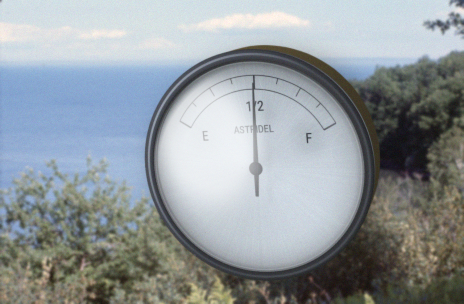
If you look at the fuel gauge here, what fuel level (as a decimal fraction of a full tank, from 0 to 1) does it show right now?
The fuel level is 0.5
